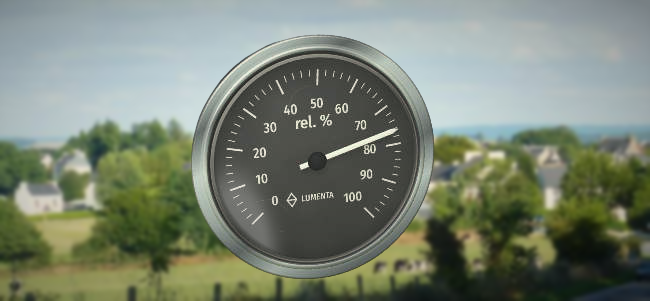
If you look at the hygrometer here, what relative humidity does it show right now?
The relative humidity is 76 %
